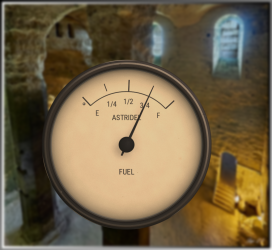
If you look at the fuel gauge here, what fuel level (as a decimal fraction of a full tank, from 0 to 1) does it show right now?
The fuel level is 0.75
